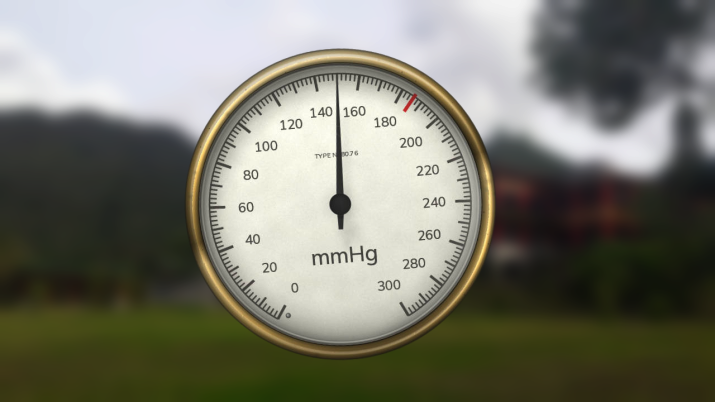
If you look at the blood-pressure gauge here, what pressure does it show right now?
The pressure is 150 mmHg
